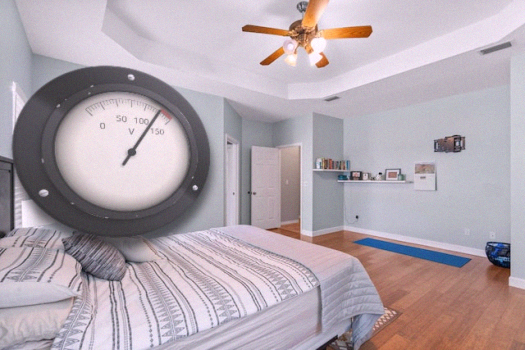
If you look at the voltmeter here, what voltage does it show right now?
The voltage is 125 V
